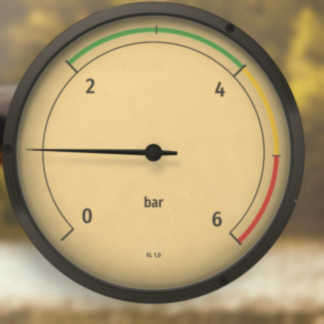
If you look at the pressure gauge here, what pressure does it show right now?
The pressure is 1 bar
